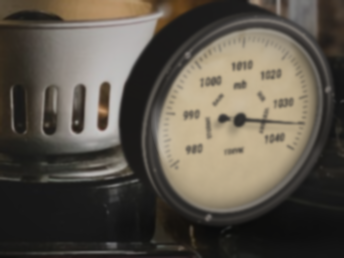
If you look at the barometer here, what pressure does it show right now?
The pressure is 1035 mbar
